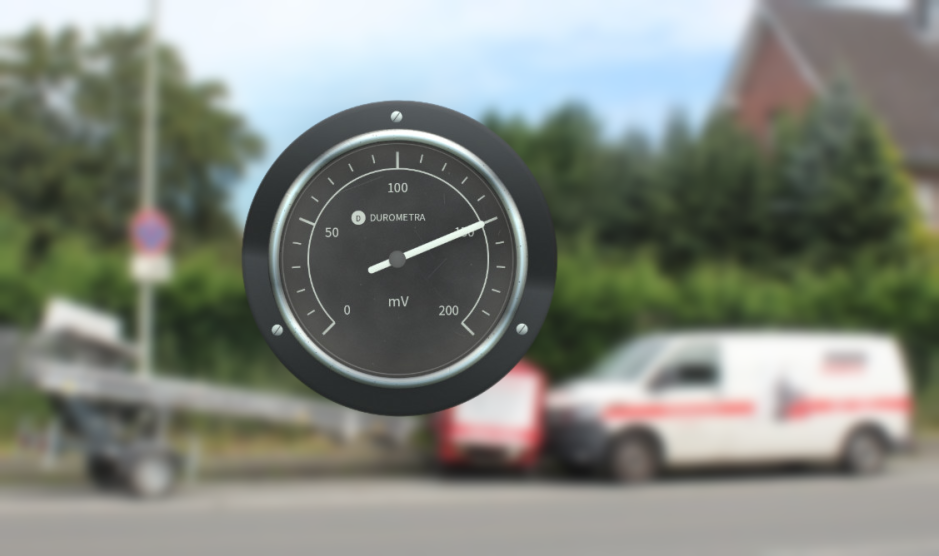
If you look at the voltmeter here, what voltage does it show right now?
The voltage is 150 mV
